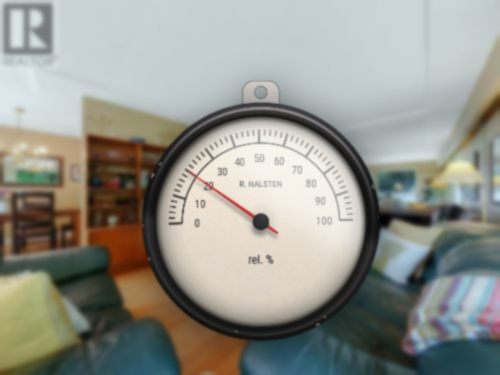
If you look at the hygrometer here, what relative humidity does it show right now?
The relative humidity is 20 %
